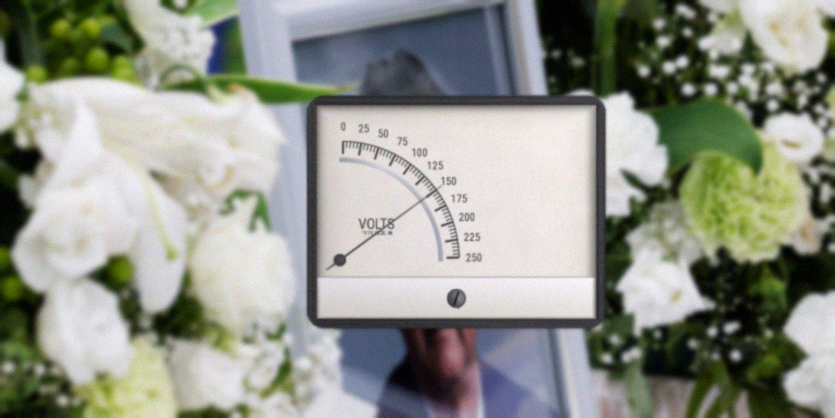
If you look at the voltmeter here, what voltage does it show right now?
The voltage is 150 V
